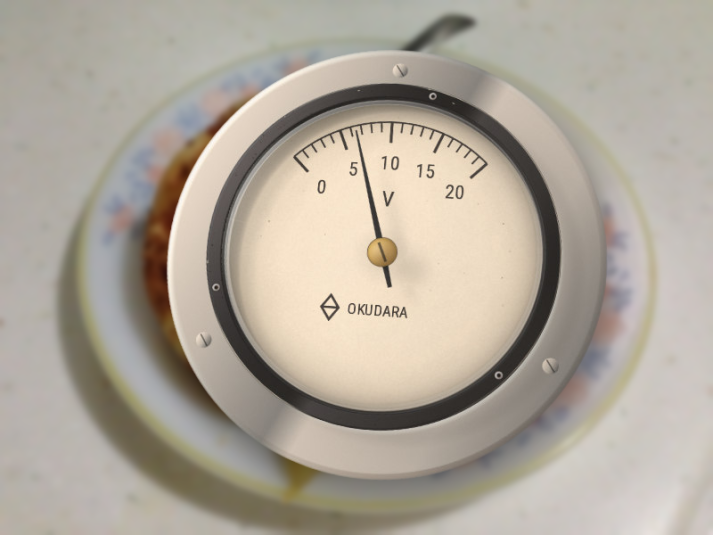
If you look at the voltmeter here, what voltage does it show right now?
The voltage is 6.5 V
